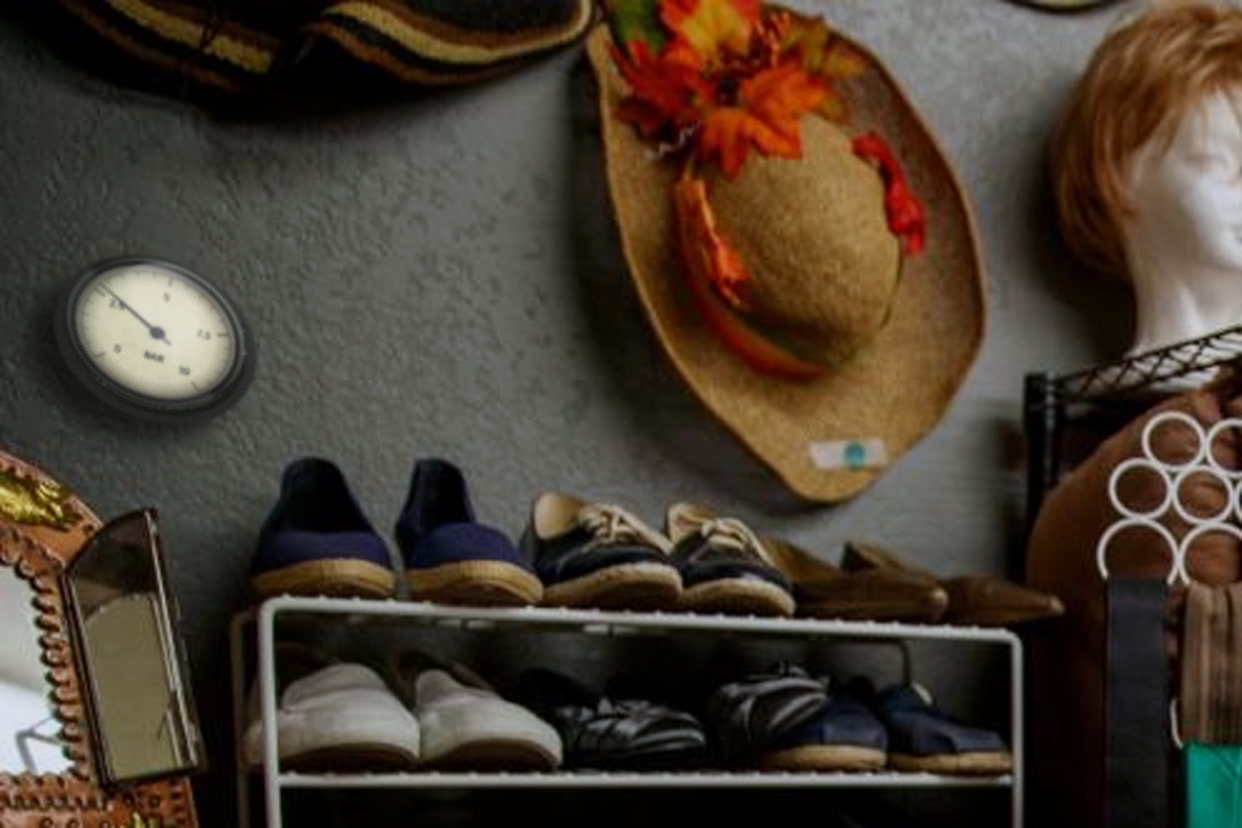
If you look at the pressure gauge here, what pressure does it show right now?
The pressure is 2.75 bar
